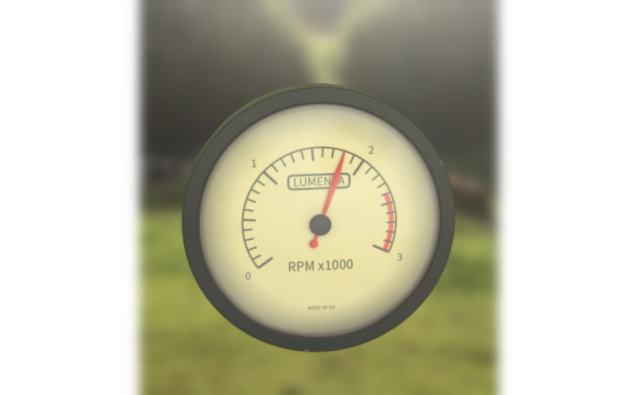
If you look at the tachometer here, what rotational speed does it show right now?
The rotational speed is 1800 rpm
